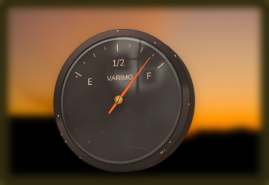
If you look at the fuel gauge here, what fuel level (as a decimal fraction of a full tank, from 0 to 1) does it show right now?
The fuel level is 0.875
